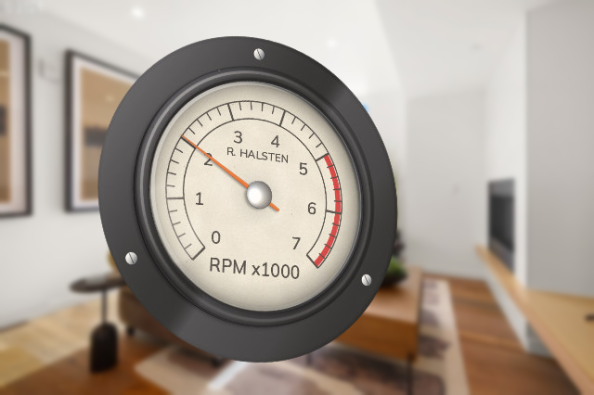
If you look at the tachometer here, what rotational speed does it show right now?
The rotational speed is 2000 rpm
